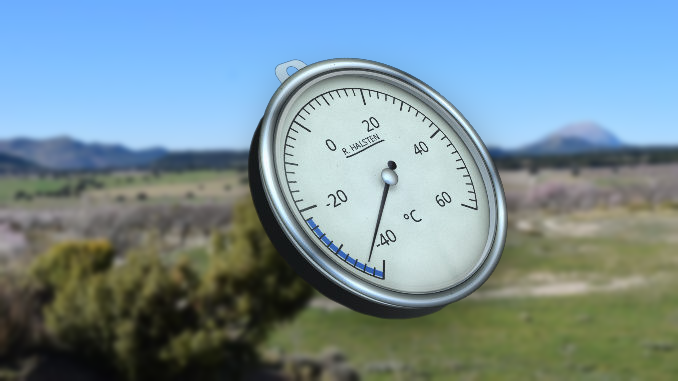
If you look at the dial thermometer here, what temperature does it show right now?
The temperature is -36 °C
